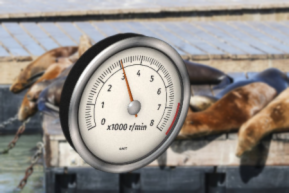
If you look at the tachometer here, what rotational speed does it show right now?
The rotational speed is 3000 rpm
